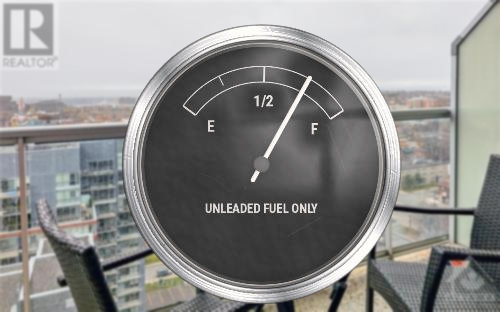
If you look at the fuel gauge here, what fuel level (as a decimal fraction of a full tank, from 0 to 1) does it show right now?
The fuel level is 0.75
